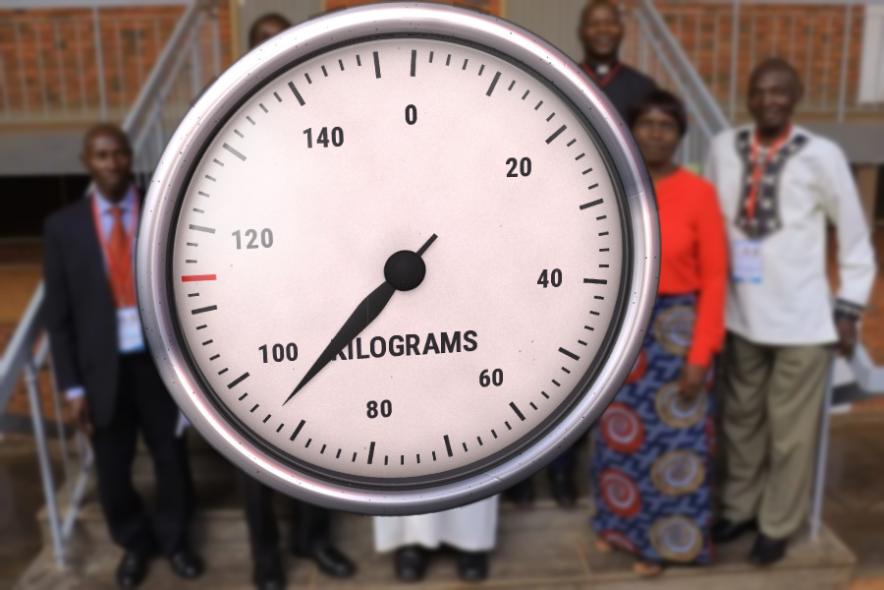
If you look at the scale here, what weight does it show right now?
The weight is 94 kg
